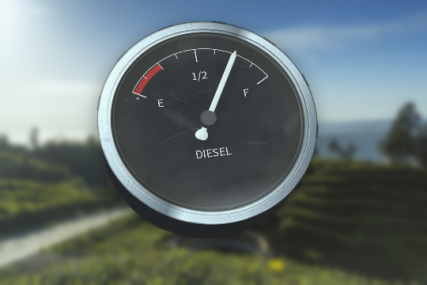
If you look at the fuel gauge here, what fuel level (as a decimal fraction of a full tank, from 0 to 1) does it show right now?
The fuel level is 0.75
